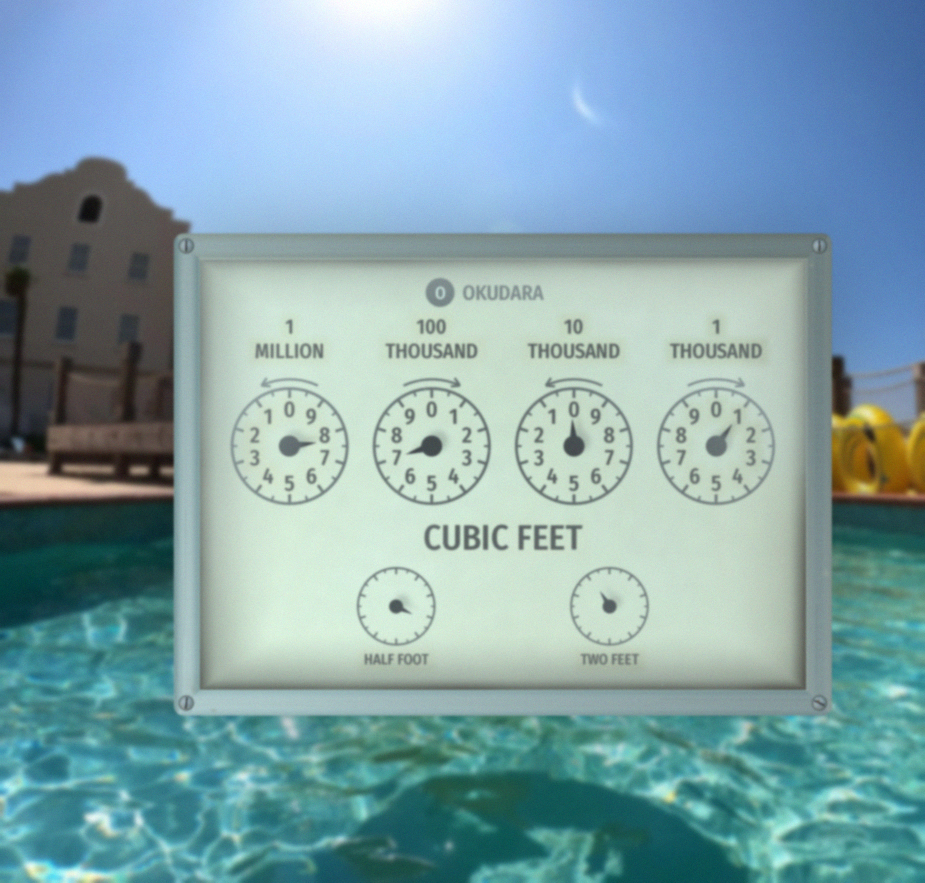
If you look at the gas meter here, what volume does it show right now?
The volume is 770100 ft³
